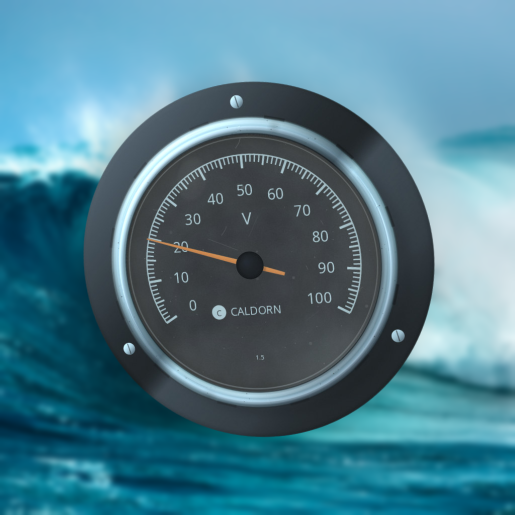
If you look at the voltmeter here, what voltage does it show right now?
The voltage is 20 V
